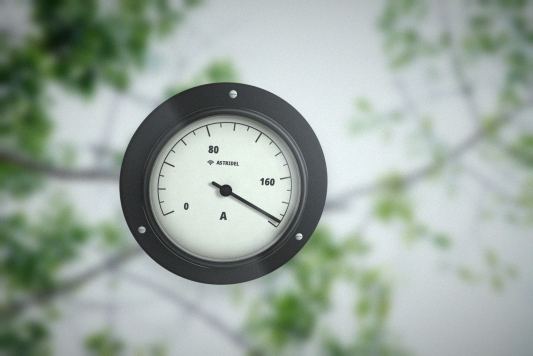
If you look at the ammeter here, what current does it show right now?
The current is 195 A
